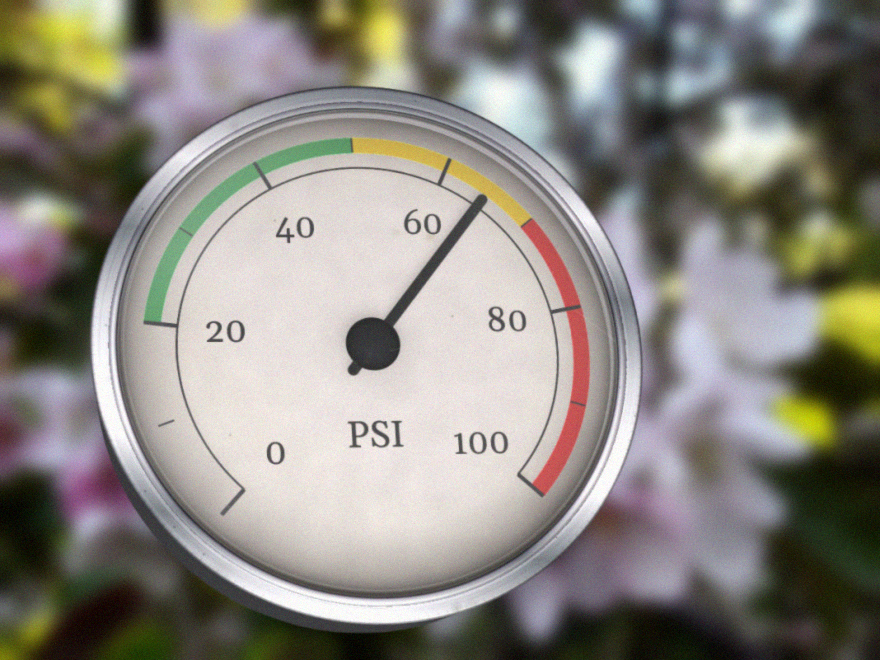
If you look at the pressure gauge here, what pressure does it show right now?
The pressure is 65 psi
